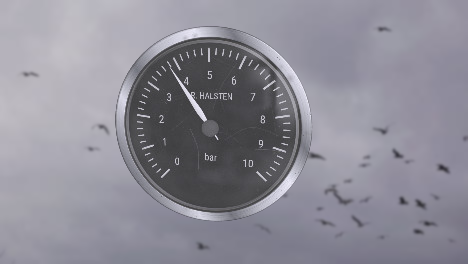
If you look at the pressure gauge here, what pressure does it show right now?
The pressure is 3.8 bar
